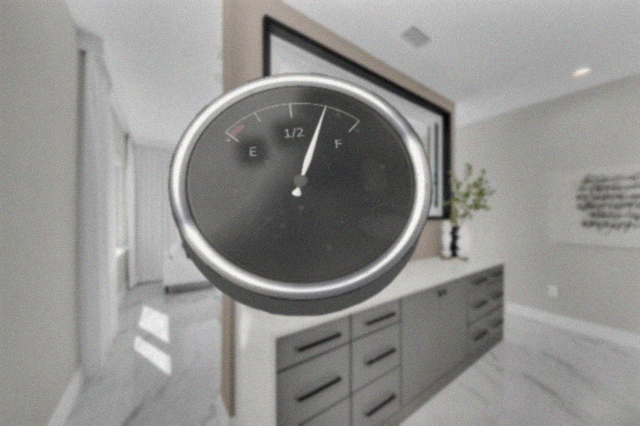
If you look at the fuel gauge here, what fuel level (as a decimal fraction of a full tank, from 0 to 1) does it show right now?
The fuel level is 0.75
